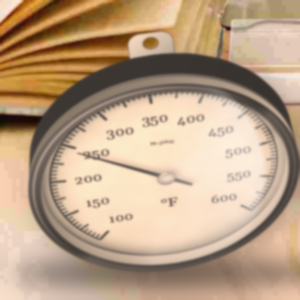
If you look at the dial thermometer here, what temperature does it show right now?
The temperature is 250 °F
